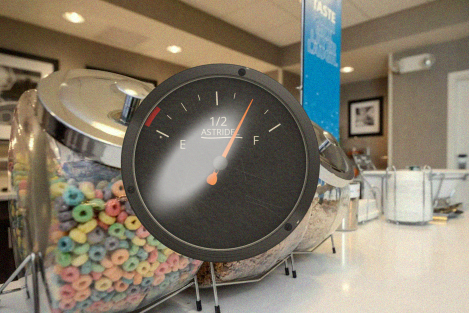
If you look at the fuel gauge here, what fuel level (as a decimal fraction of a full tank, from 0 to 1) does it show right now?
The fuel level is 0.75
